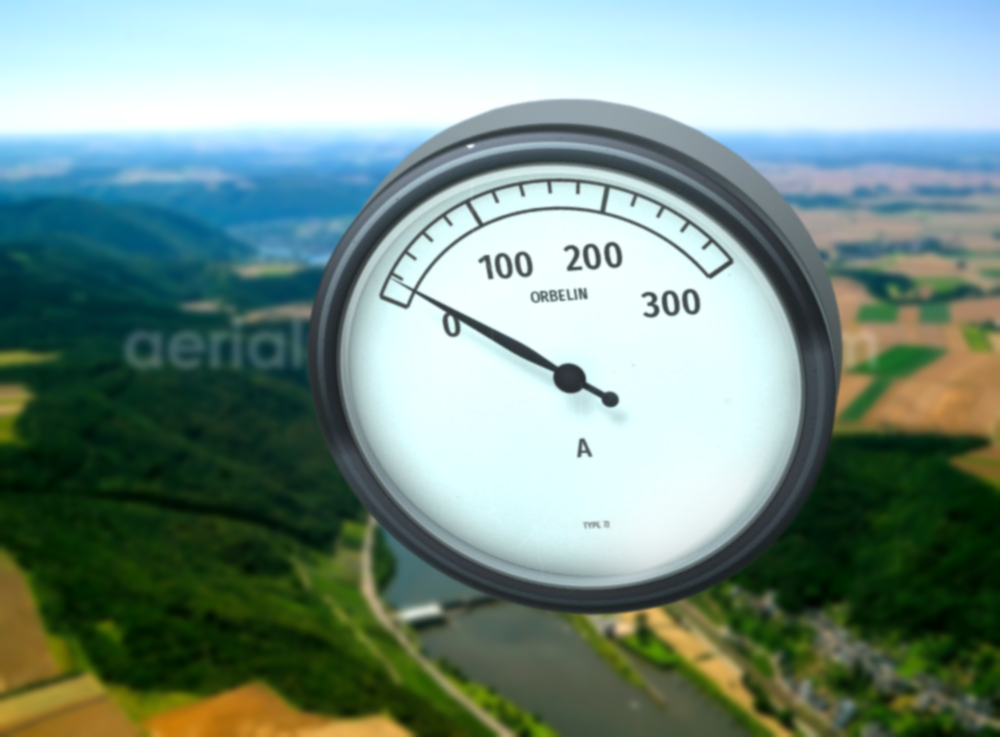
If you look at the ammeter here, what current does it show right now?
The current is 20 A
